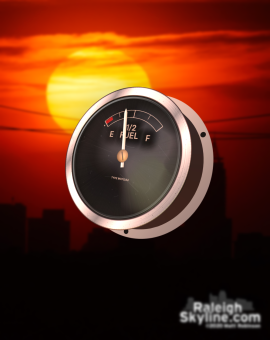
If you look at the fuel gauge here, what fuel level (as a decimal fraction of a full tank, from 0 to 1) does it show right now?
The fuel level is 0.375
